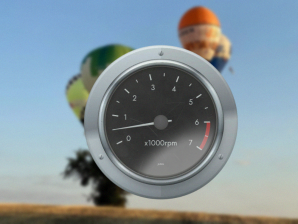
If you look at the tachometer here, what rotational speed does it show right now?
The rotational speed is 500 rpm
